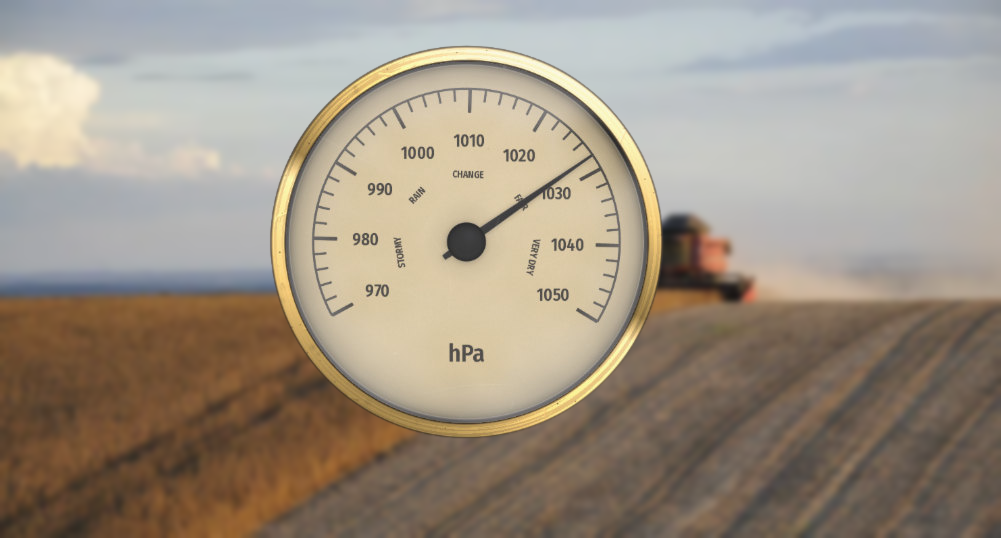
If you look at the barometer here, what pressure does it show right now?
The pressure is 1028 hPa
